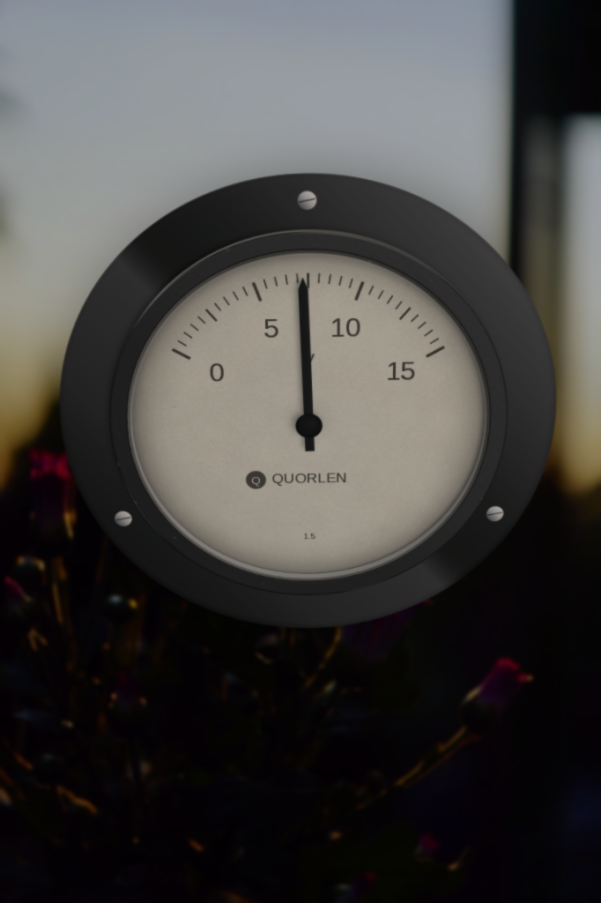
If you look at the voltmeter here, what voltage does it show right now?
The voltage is 7.25 V
